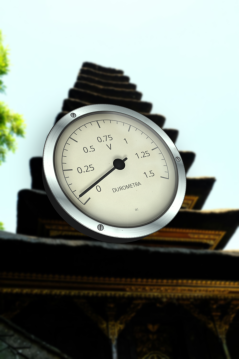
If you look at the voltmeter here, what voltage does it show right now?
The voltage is 0.05 V
